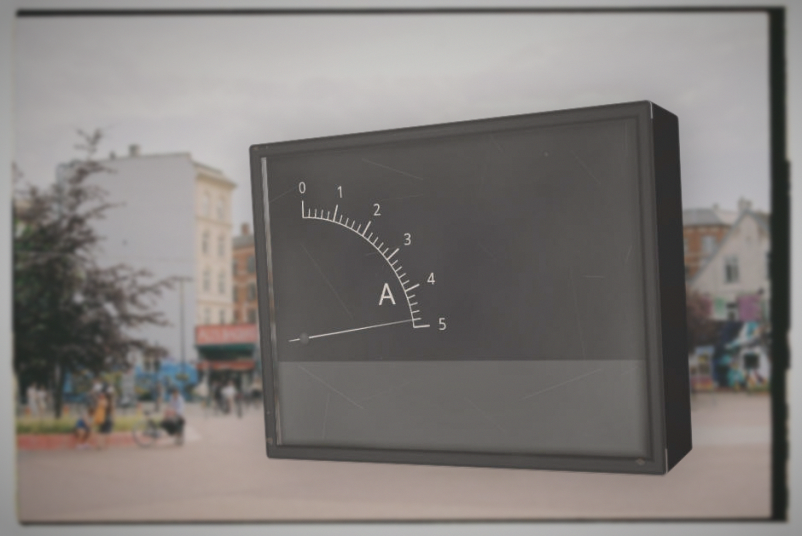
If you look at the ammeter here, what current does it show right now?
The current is 4.8 A
